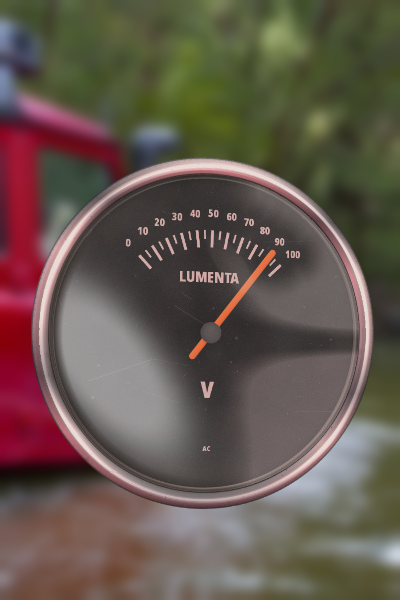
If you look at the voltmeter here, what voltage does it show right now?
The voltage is 90 V
